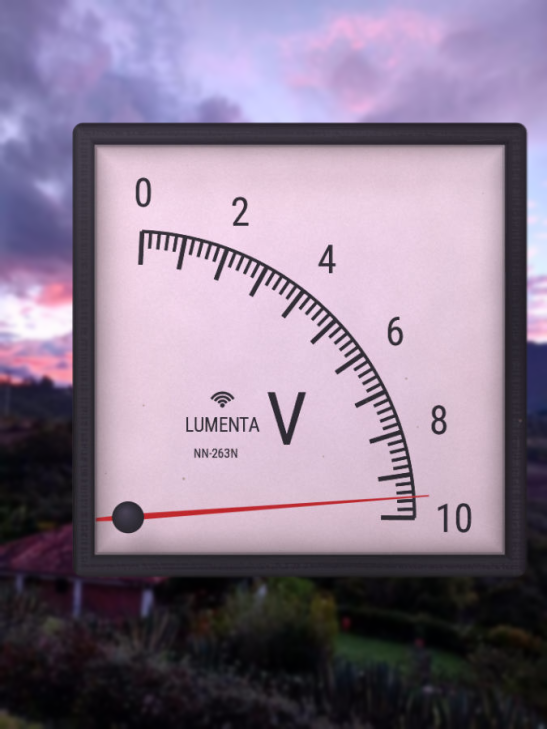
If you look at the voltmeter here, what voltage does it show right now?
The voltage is 9.5 V
